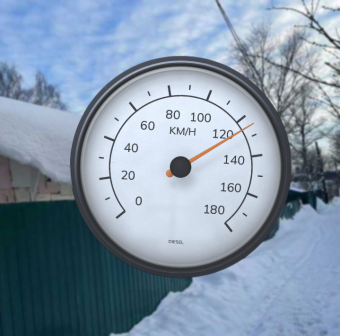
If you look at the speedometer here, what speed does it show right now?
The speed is 125 km/h
